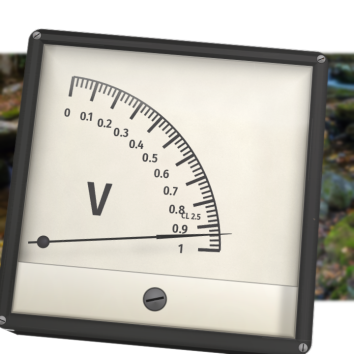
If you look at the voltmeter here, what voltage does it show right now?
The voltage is 0.94 V
